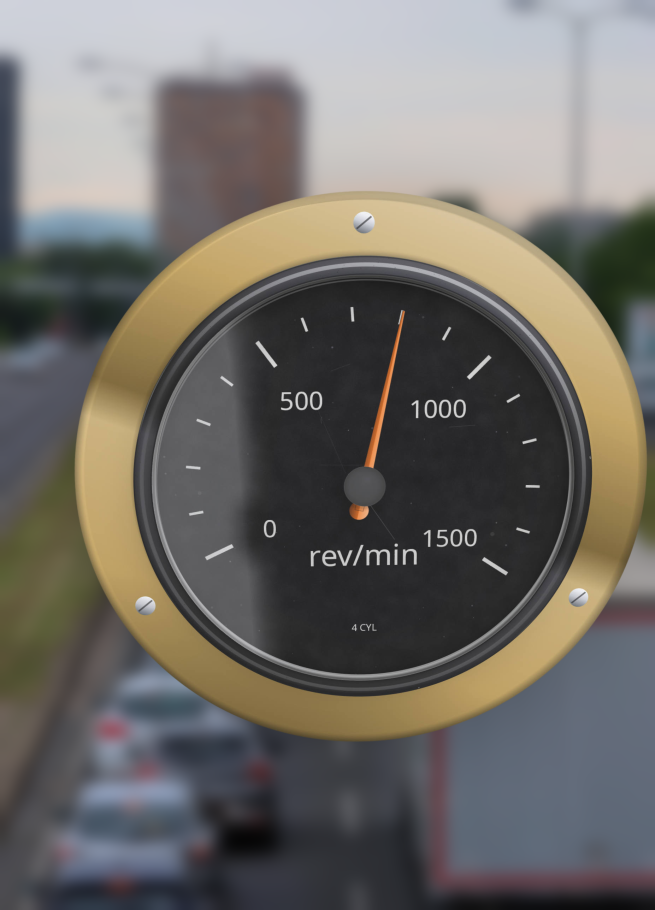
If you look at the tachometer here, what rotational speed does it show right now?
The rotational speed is 800 rpm
